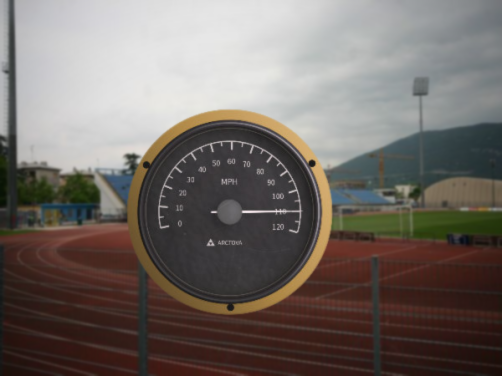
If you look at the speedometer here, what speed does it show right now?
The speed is 110 mph
